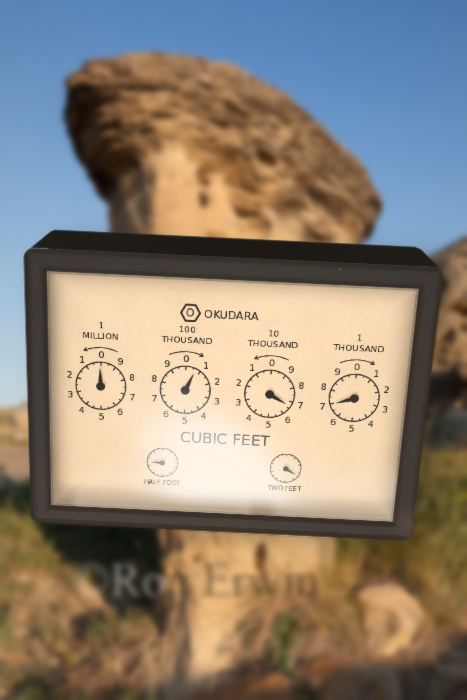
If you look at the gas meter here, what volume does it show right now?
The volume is 6700 ft³
